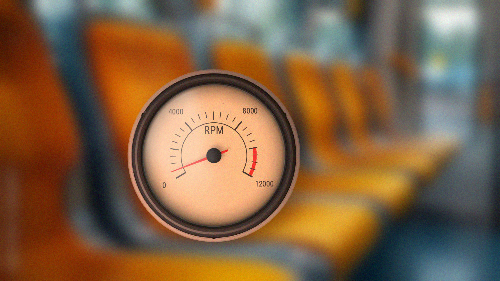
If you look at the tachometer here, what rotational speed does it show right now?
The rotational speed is 500 rpm
